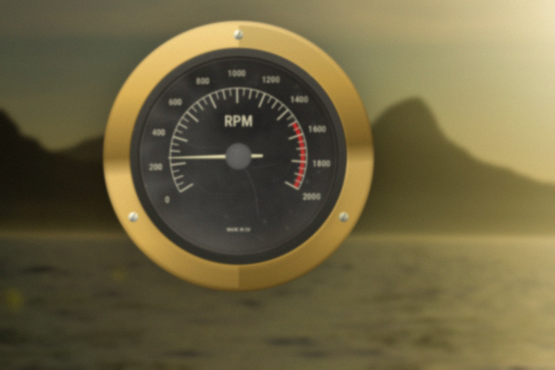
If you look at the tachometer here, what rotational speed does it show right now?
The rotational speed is 250 rpm
